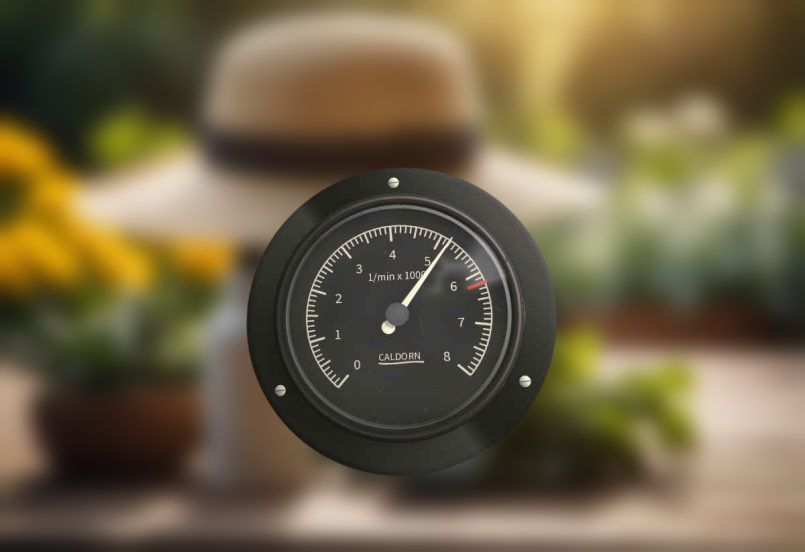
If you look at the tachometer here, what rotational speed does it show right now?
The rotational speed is 5200 rpm
